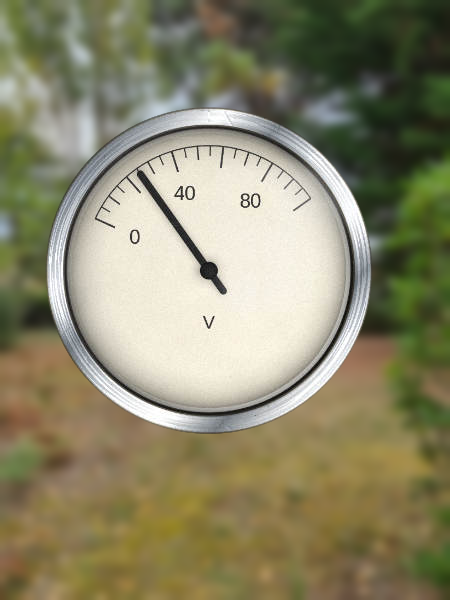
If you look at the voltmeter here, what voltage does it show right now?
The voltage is 25 V
